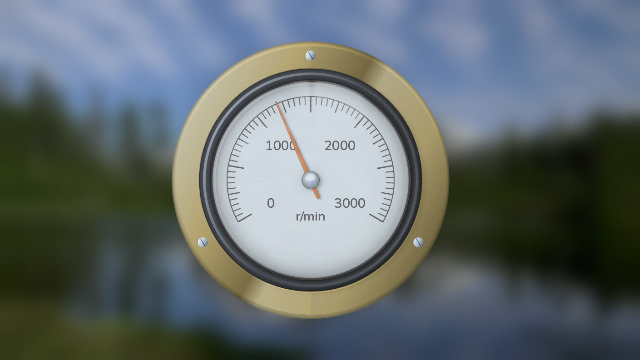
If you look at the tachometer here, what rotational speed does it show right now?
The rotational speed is 1200 rpm
